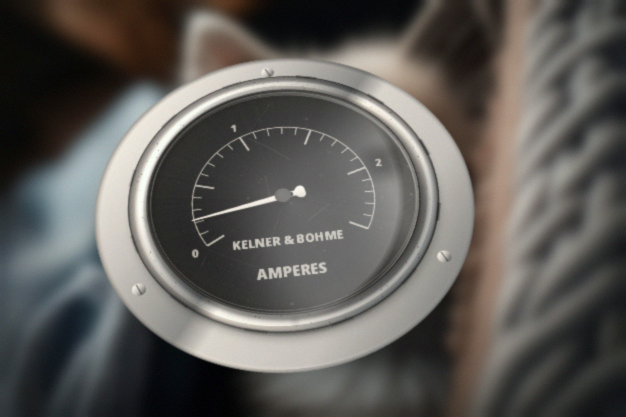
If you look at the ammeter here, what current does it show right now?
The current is 0.2 A
